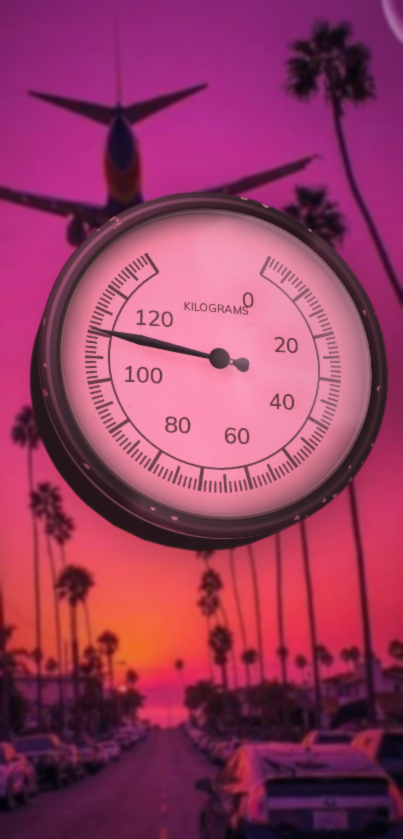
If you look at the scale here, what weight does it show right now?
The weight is 110 kg
